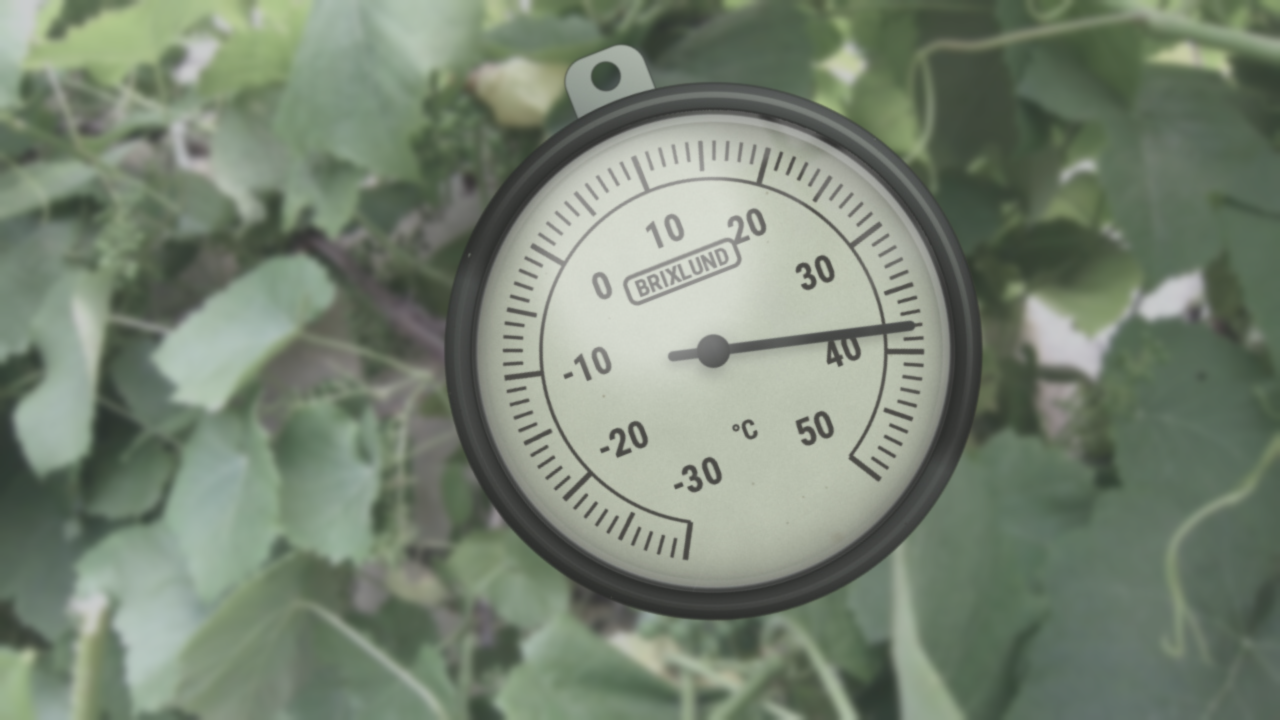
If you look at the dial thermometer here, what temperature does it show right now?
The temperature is 38 °C
